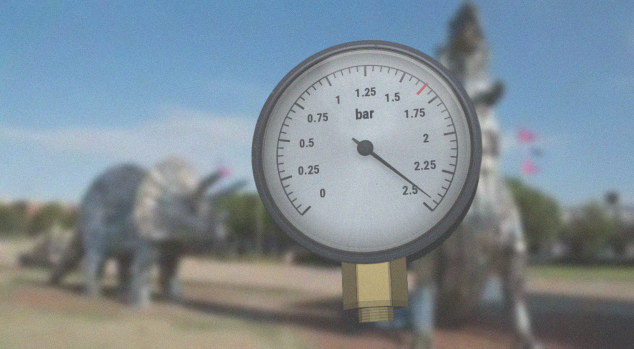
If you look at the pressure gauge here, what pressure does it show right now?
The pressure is 2.45 bar
